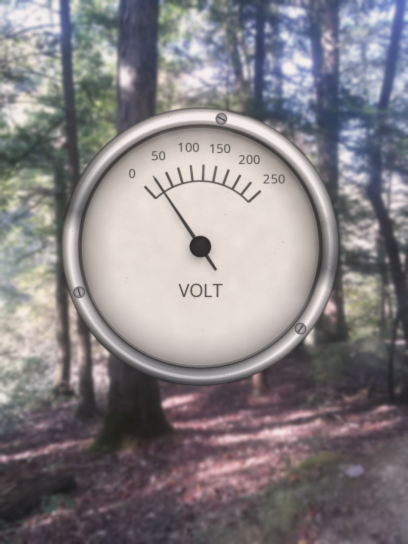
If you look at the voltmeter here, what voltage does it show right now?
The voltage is 25 V
